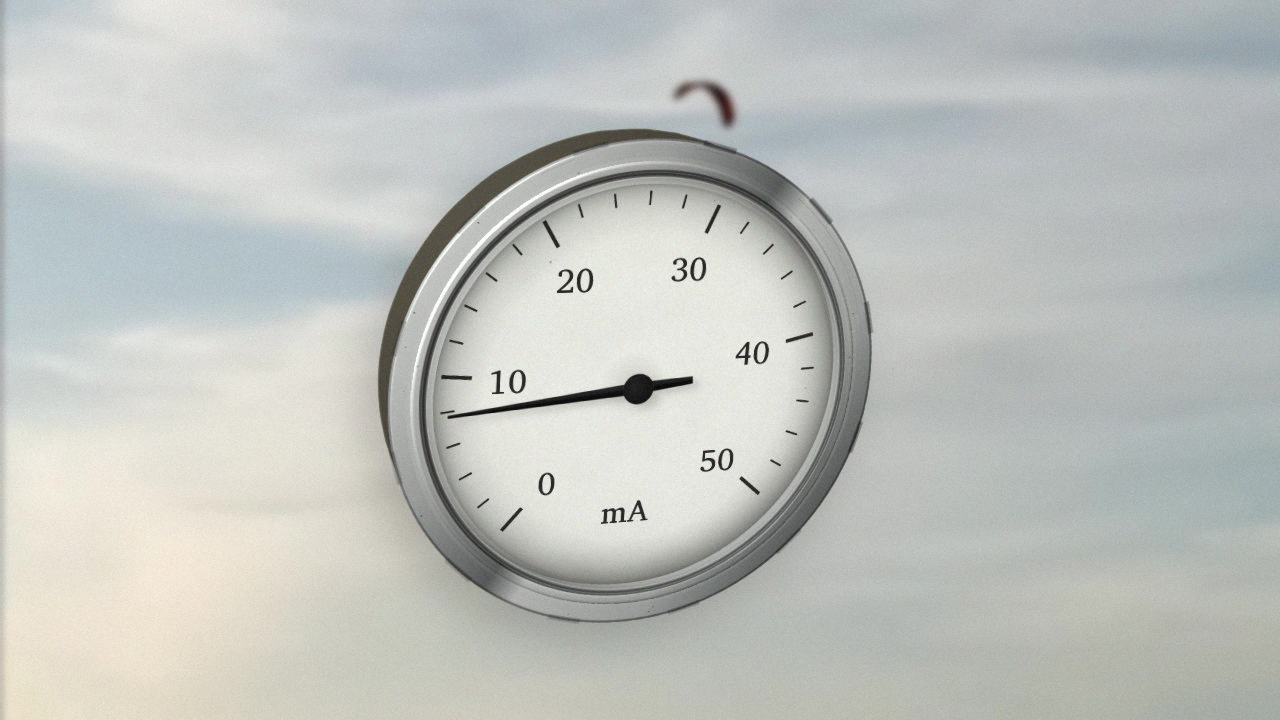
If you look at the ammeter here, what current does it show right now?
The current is 8 mA
